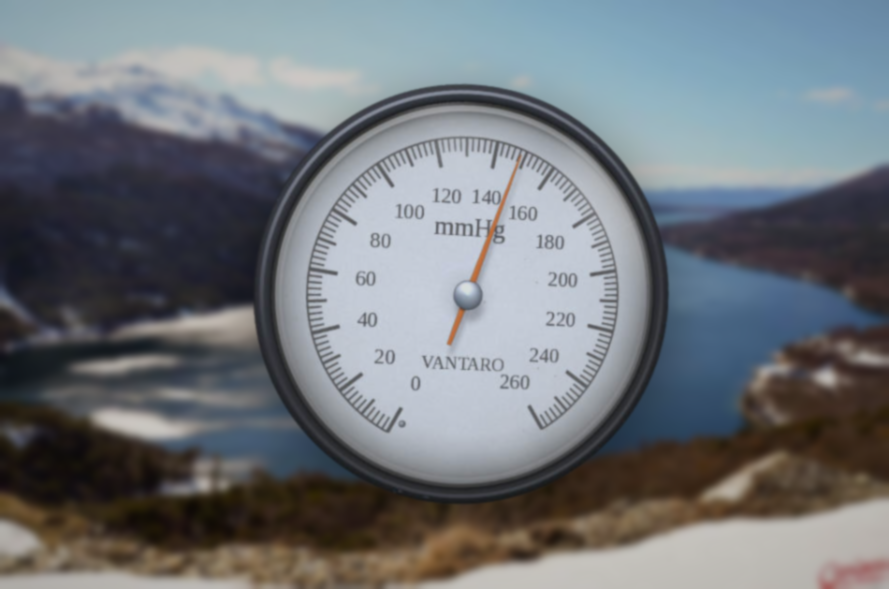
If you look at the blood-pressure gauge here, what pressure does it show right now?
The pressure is 148 mmHg
